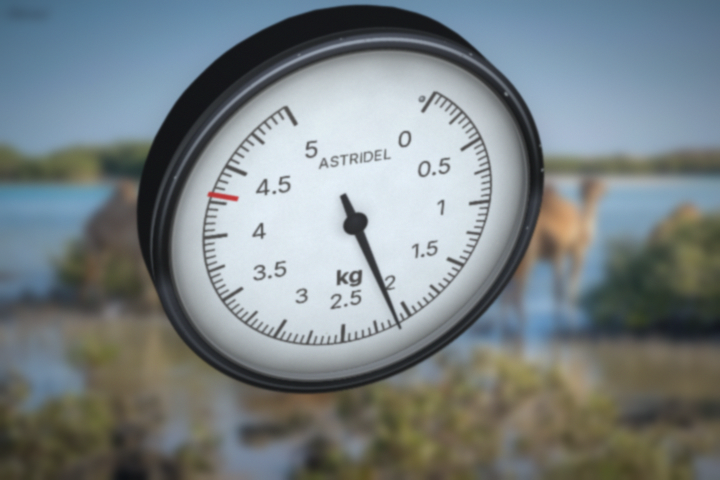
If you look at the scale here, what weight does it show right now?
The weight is 2.1 kg
